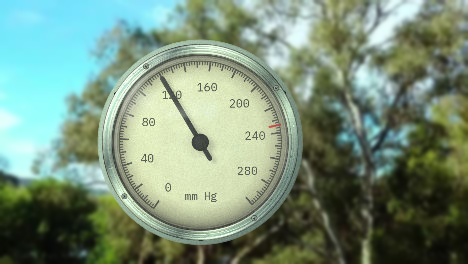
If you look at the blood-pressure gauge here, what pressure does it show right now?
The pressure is 120 mmHg
